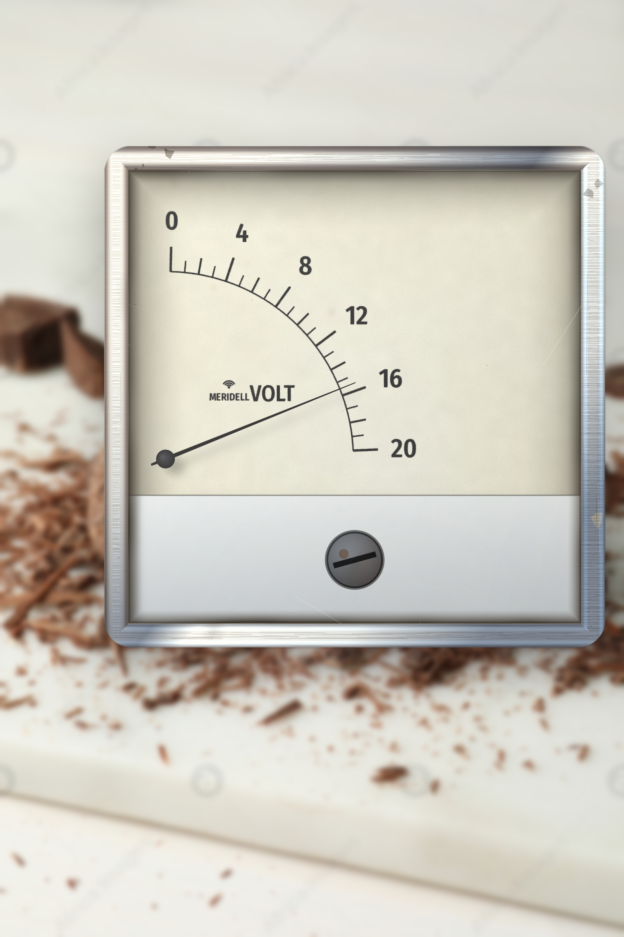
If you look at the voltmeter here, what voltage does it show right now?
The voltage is 15.5 V
